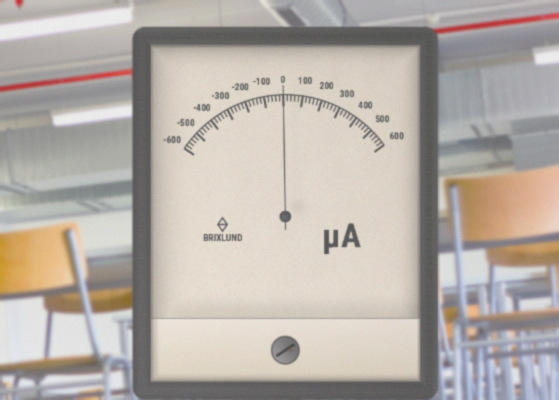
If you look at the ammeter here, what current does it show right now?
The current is 0 µA
